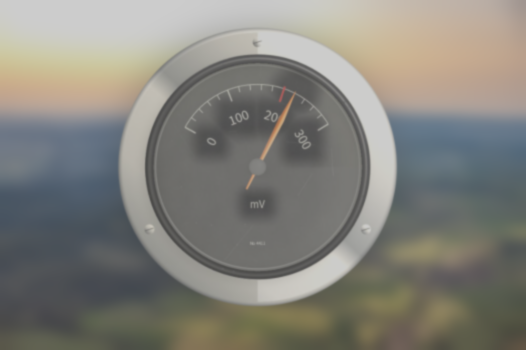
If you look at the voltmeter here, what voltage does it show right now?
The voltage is 220 mV
